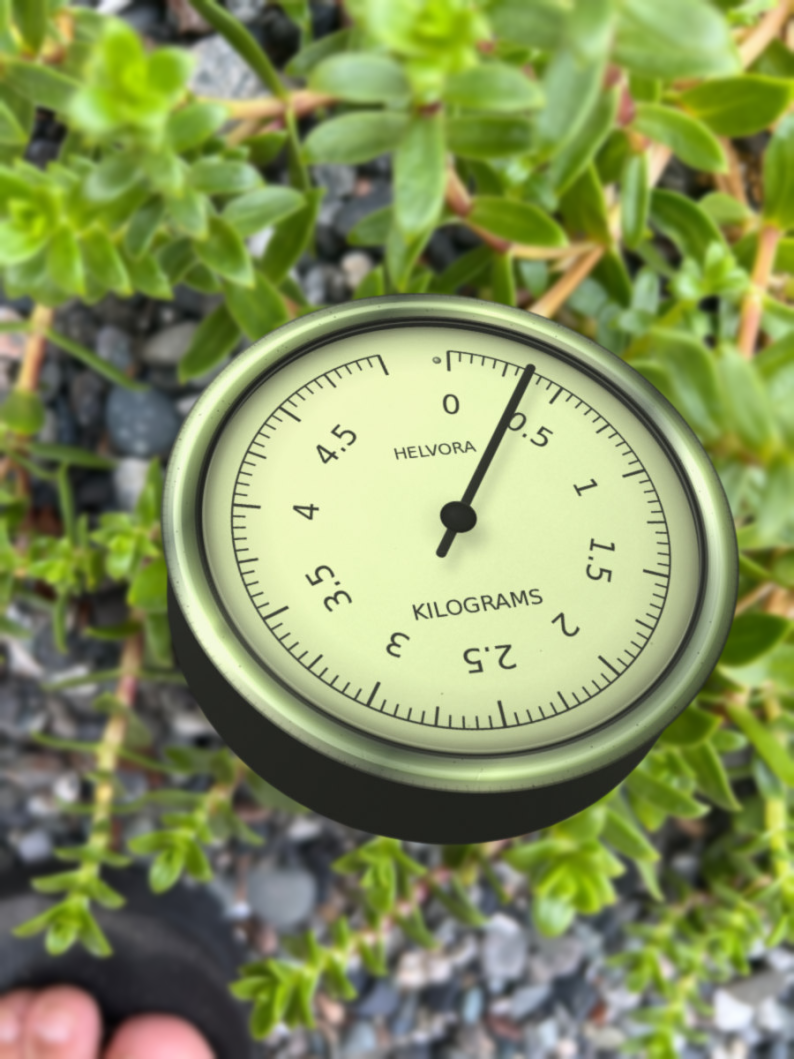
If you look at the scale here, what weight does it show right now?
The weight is 0.35 kg
